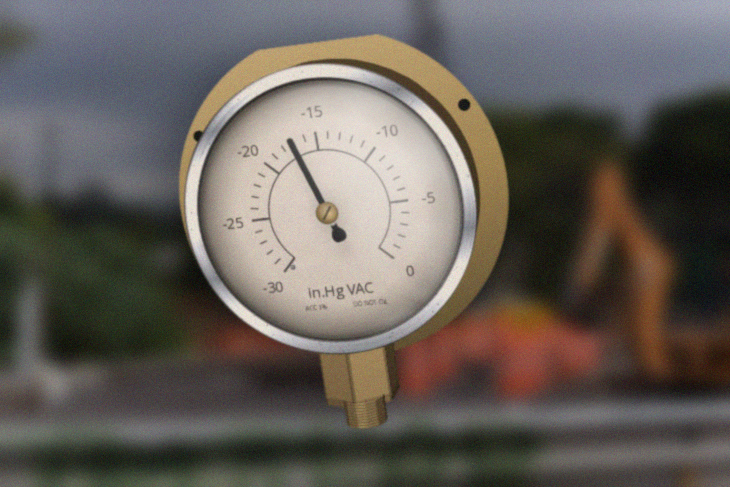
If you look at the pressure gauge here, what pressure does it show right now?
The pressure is -17 inHg
